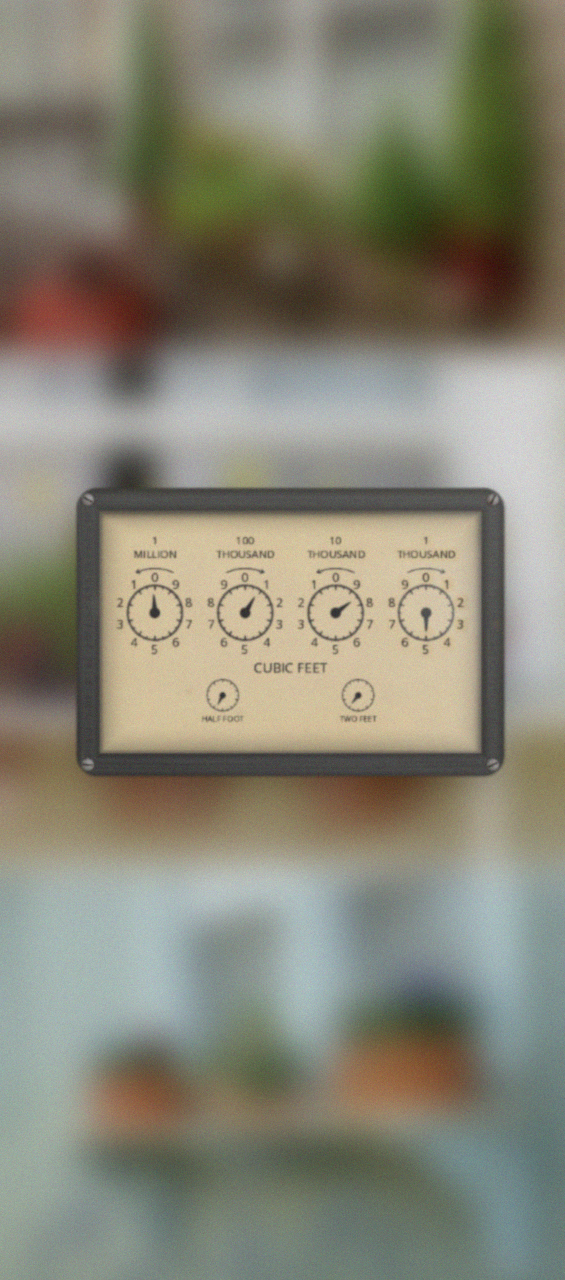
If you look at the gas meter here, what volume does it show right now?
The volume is 8500 ft³
